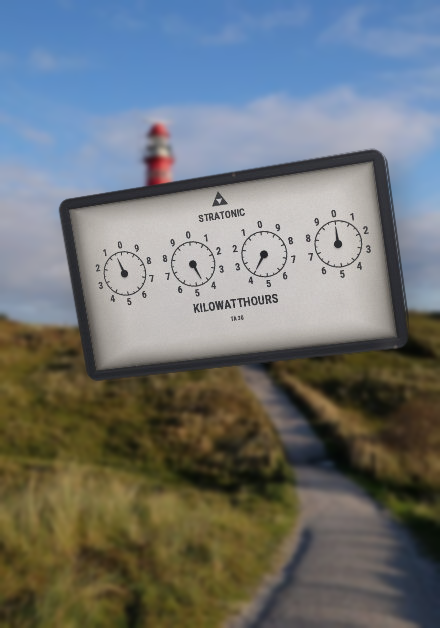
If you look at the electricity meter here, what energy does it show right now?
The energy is 440 kWh
